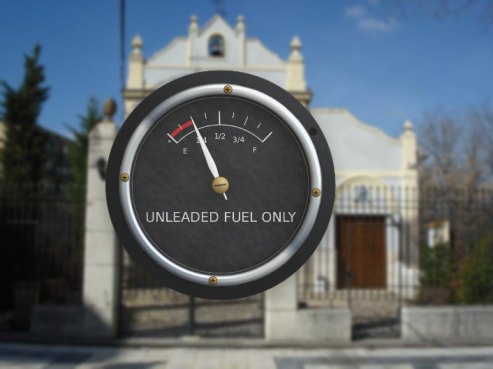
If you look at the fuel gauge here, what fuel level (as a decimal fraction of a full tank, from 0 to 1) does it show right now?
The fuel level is 0.25
